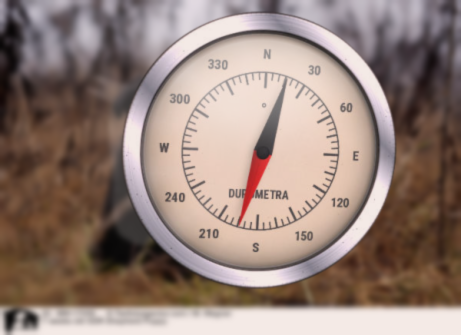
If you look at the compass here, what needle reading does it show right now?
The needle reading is 195 °
